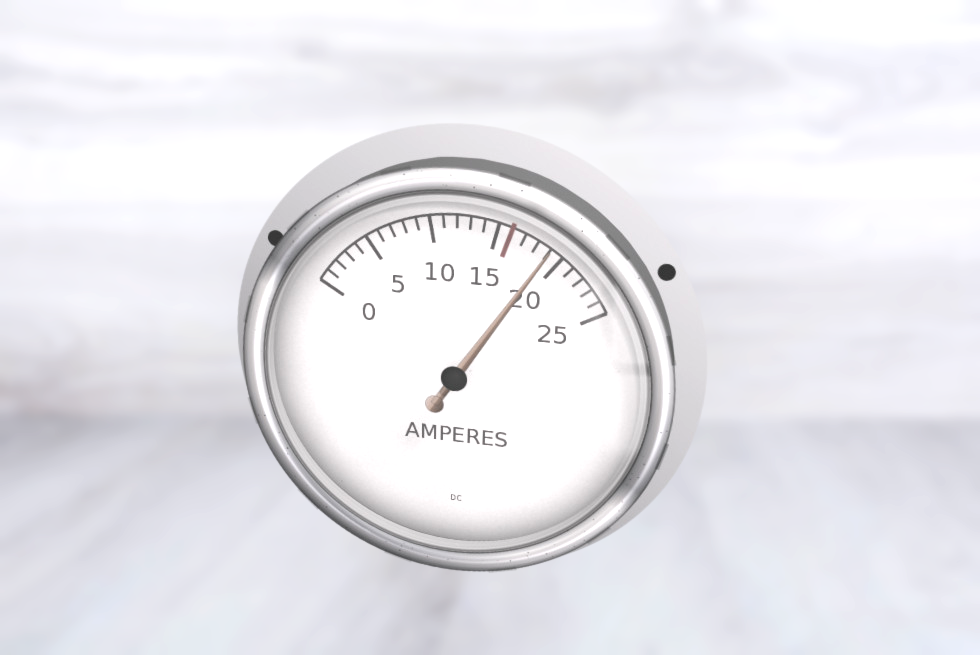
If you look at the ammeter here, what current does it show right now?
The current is 19 A
